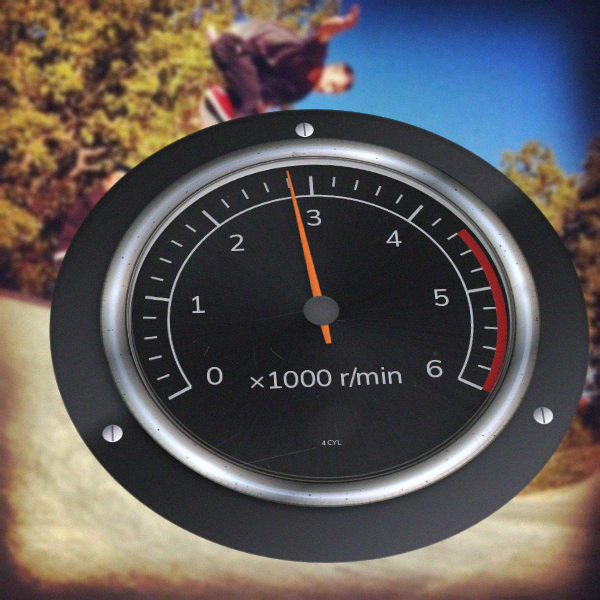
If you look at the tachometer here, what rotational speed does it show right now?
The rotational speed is 2800 rpm
